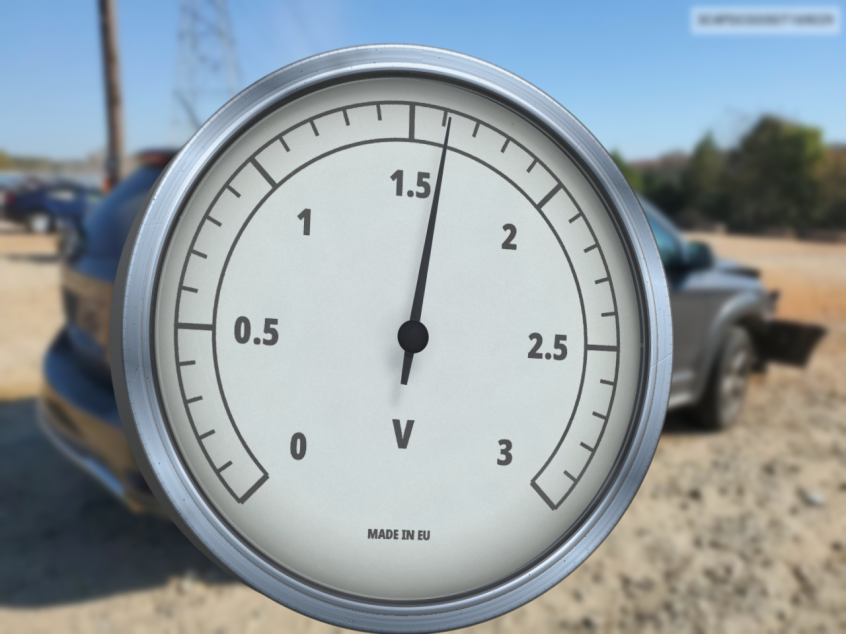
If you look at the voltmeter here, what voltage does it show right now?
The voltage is 1.6 V
